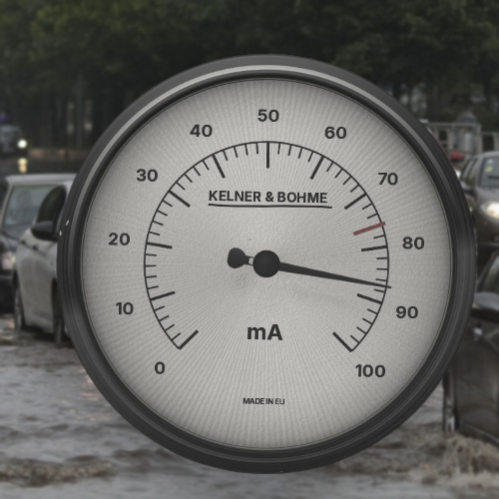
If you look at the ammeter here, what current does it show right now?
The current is 87 mA
